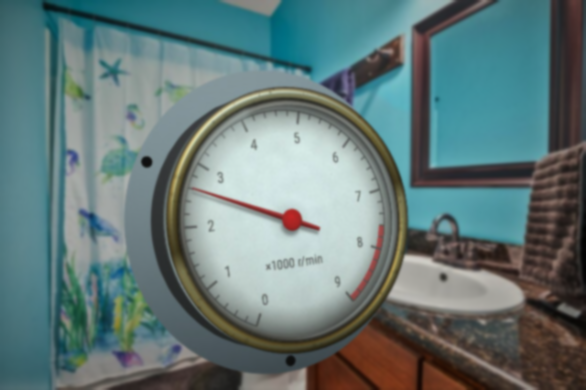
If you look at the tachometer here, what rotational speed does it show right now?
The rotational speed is 2600 rpm
